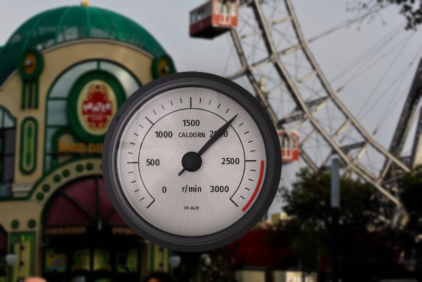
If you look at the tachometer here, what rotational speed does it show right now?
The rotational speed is 2000 rpm
